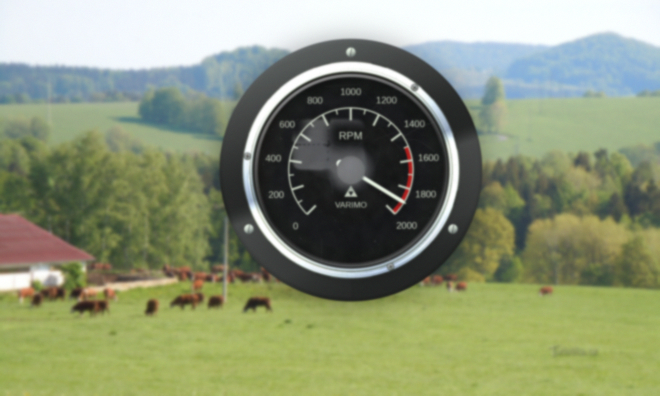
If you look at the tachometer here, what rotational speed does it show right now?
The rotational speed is 1900 rpm
